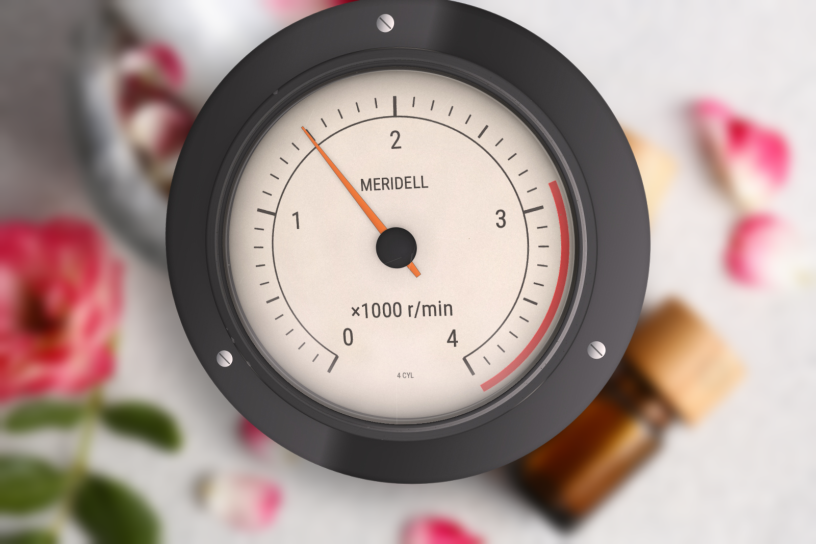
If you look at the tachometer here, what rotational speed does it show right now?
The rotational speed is 1500 rpm
